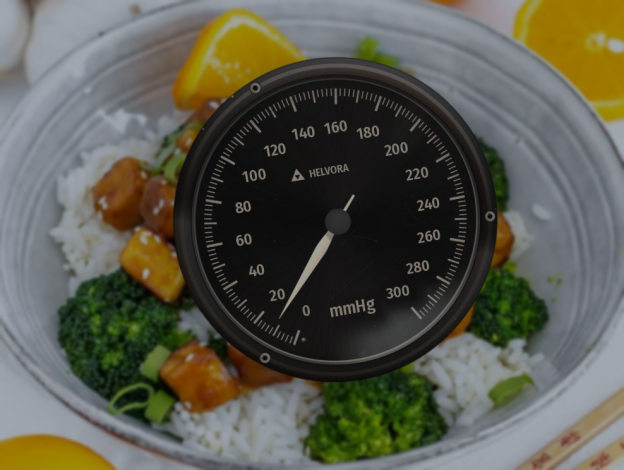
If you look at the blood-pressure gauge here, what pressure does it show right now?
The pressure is 12 mmHg
